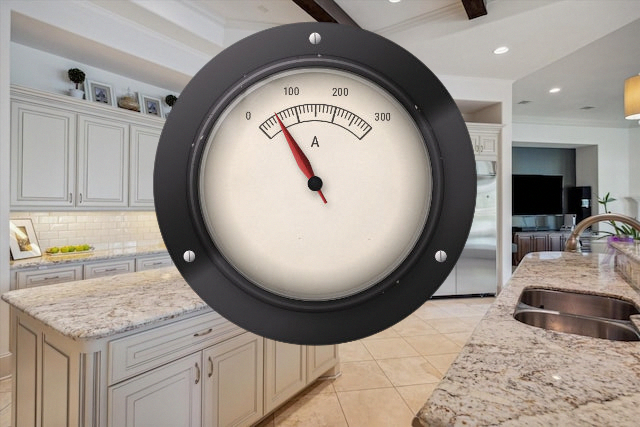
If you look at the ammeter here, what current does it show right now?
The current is 50 A
